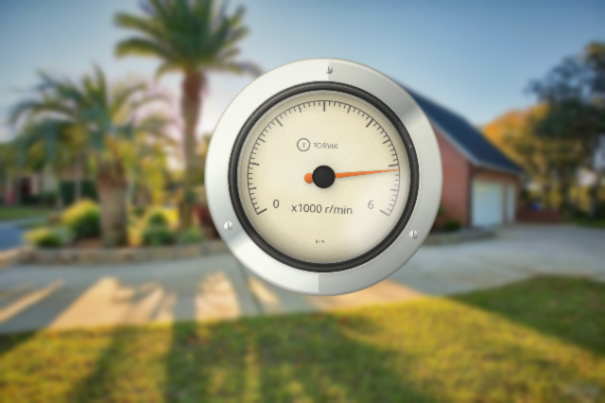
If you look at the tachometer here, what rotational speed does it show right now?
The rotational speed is 5100 rpm
